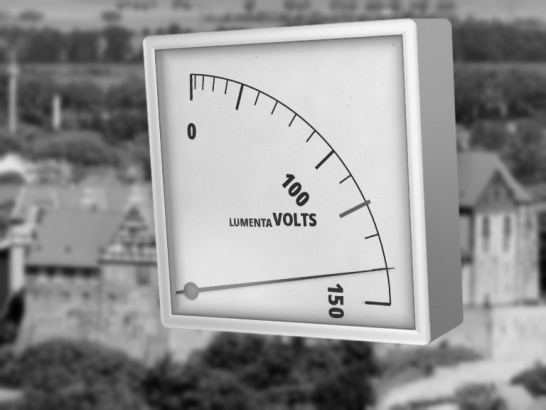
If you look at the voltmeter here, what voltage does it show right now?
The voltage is 140 V
